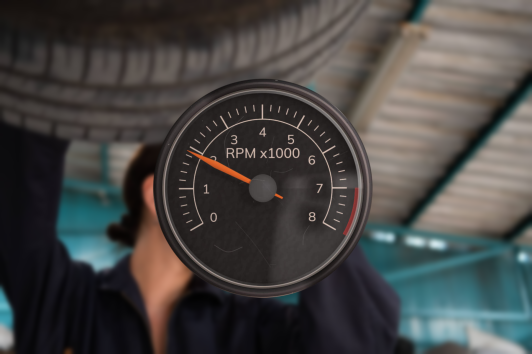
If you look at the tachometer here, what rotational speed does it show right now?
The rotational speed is 1900 rpm
